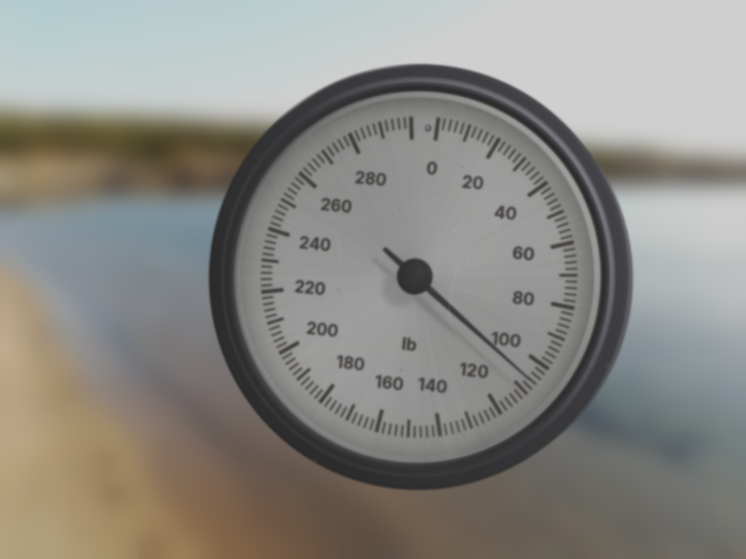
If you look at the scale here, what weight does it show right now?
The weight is 106 lb
